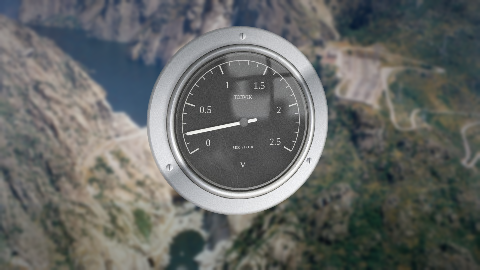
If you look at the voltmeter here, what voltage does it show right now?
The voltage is 0.2 V
